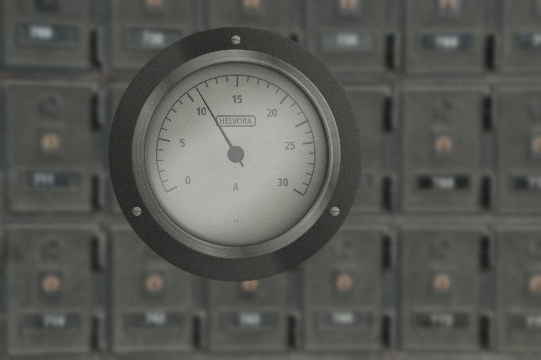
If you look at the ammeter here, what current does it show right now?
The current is 11 A
